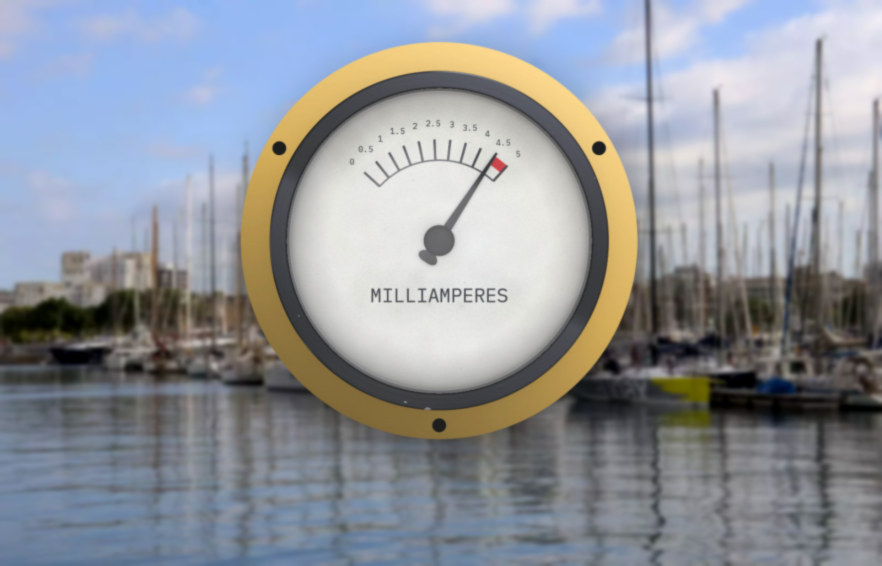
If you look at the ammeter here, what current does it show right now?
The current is 4.5 mA
